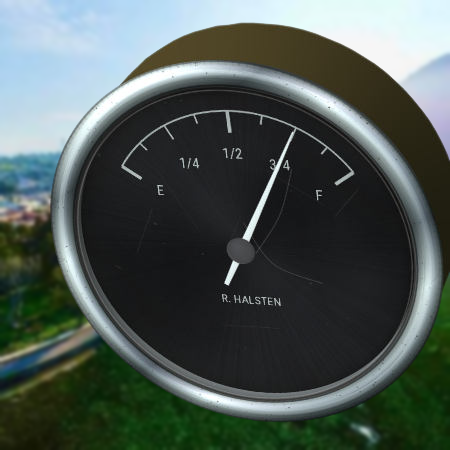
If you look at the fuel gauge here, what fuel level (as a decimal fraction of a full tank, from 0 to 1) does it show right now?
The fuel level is 0.75
